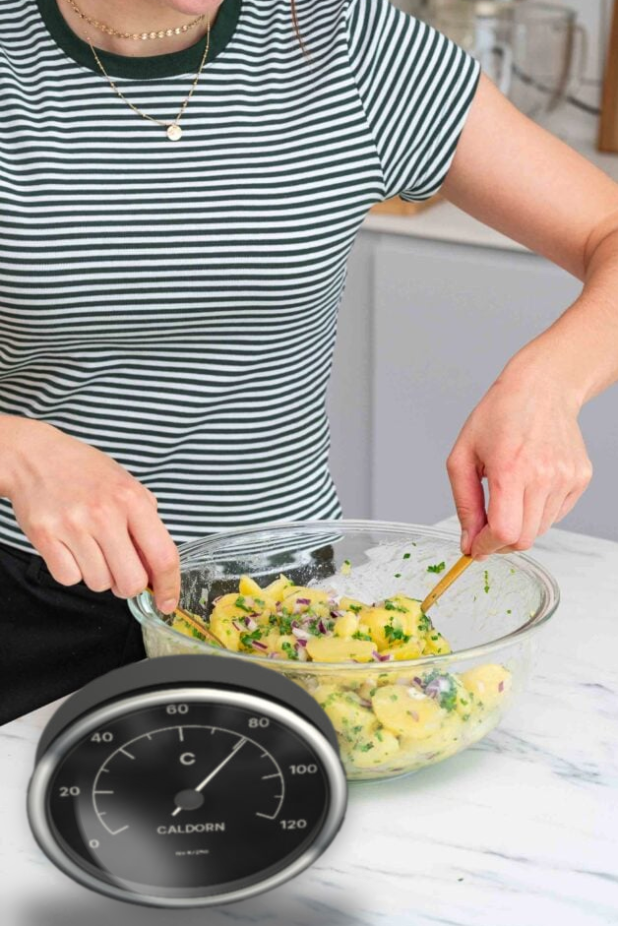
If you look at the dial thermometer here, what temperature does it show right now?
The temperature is 80 °C
